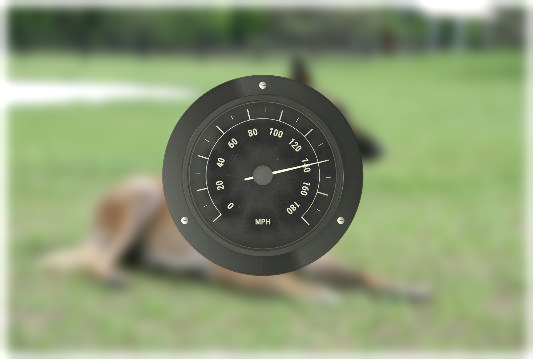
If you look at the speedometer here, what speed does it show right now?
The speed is 140 mph
